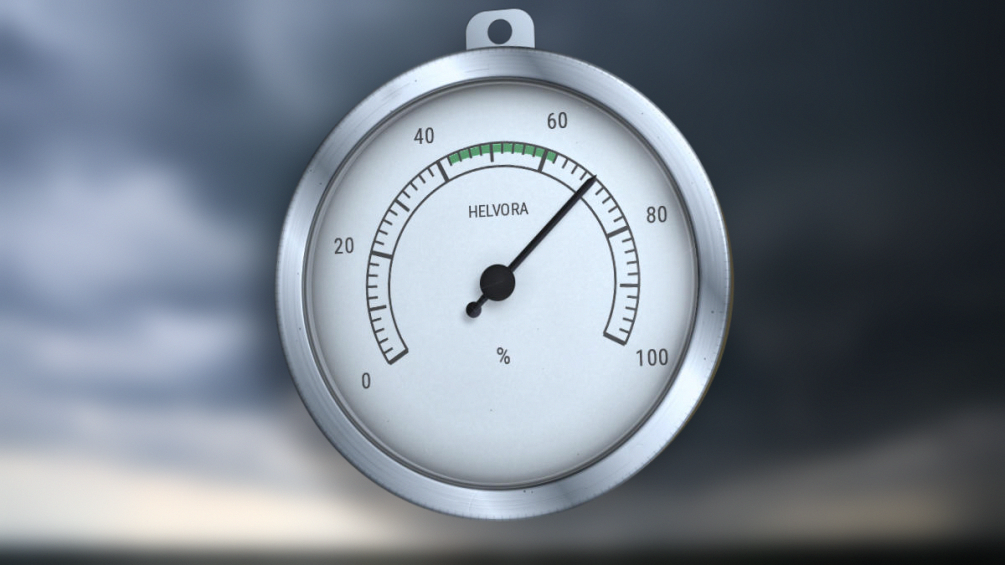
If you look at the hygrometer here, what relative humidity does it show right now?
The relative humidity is 70 %
